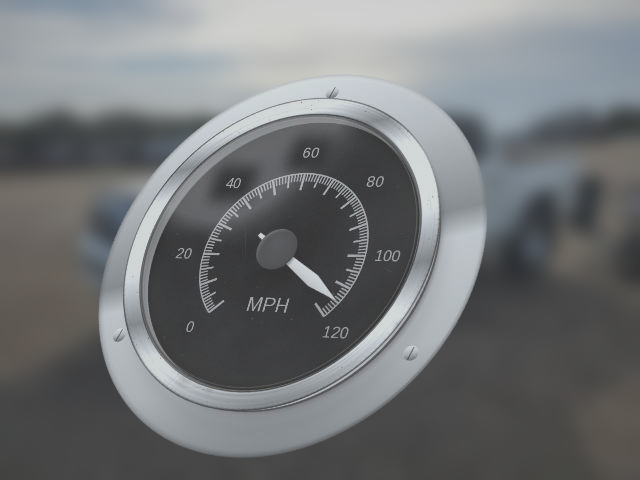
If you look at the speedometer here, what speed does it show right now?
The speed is 115 mph
